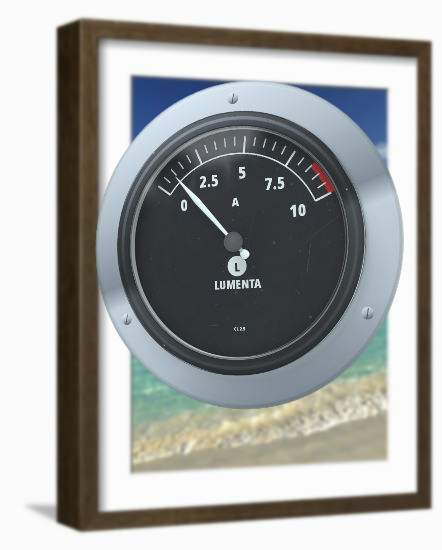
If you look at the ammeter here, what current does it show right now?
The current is 1 A
